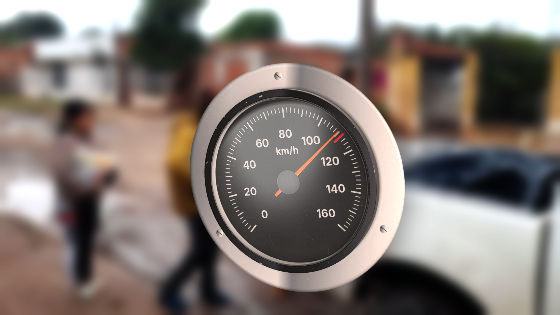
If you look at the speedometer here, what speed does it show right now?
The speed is 110 km/h
